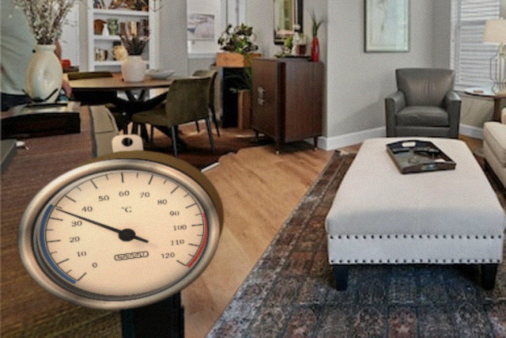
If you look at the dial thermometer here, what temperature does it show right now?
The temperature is 35 °C
